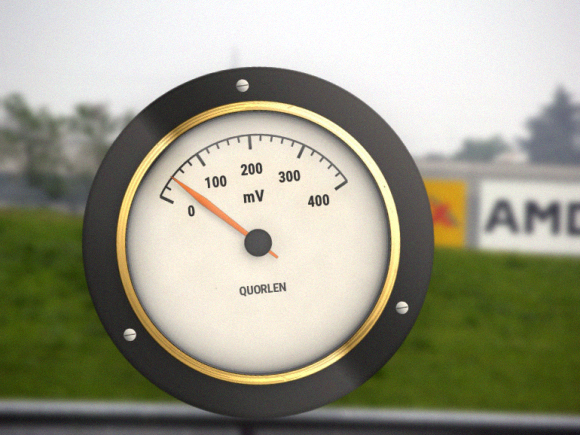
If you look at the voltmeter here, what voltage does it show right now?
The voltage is 40 mV
